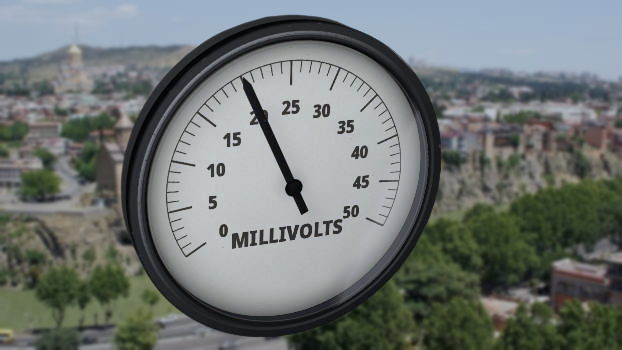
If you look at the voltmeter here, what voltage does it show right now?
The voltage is 20 mV
